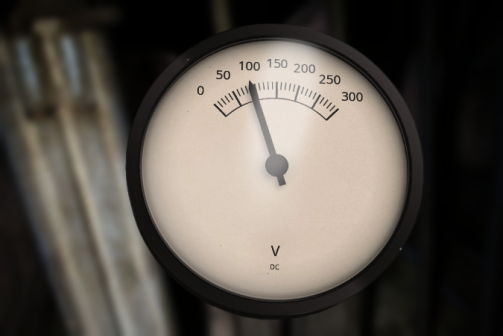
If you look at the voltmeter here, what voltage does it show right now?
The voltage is 90 V
